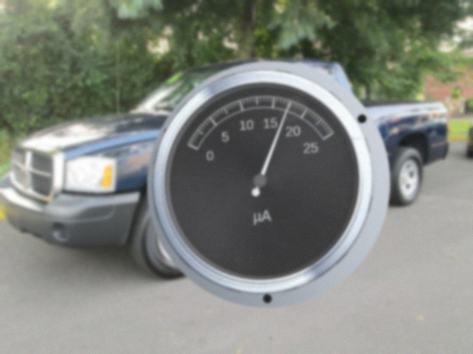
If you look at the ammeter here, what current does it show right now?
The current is 17.5 µA
